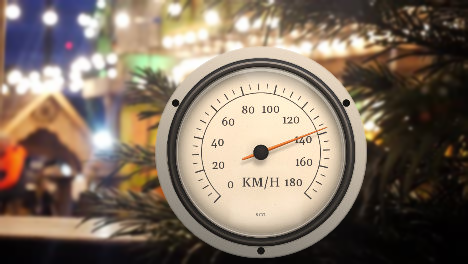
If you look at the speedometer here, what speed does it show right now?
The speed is 137.5 km/h
